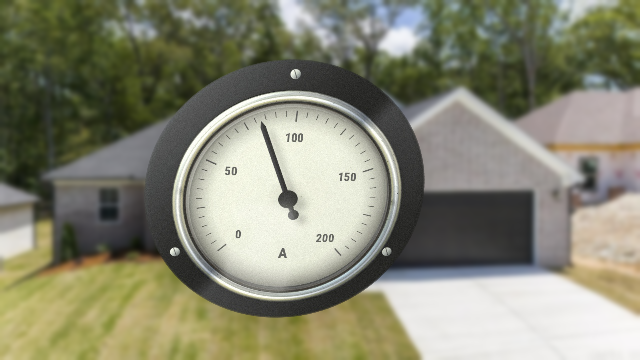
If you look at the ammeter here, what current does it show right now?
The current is 82.5 A
